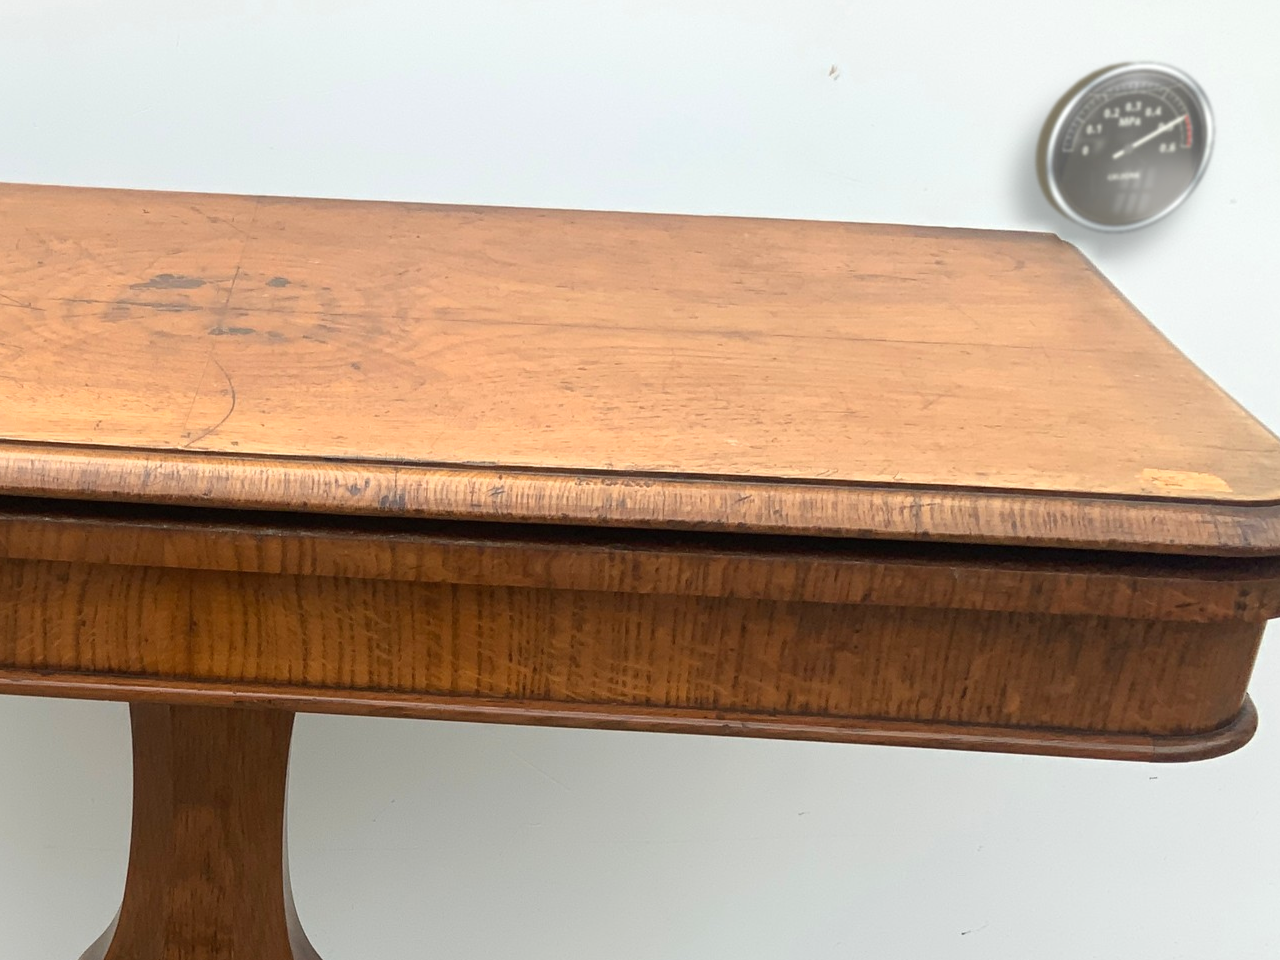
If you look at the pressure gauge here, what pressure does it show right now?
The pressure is 0.5 MPa
